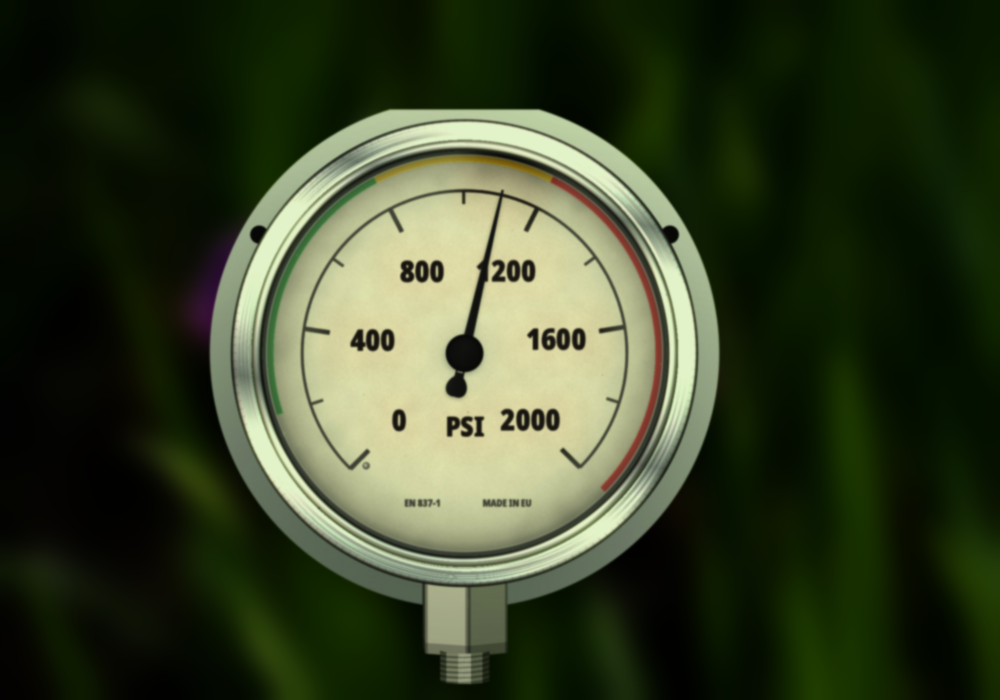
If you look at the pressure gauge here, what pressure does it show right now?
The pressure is 1100 psi
